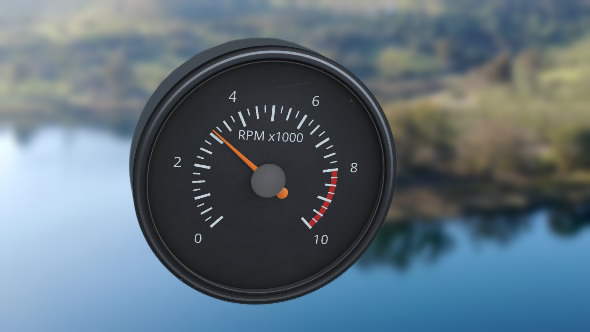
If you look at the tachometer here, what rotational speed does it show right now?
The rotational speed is 3125 rpm
